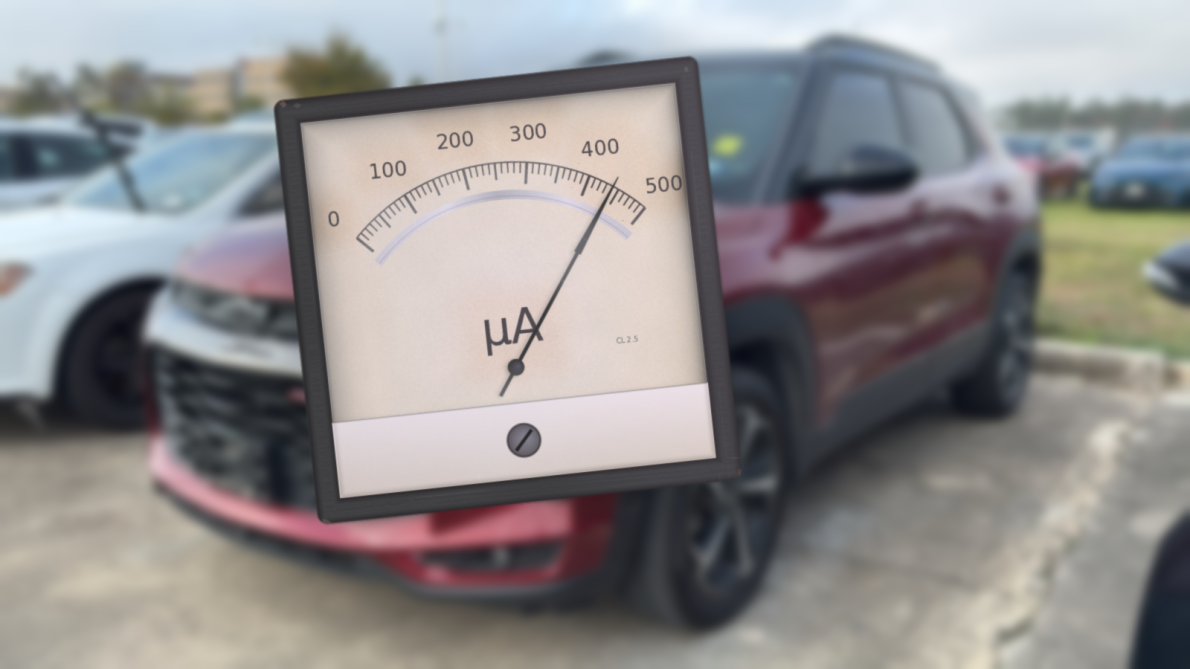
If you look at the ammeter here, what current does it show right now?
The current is 440 µA
